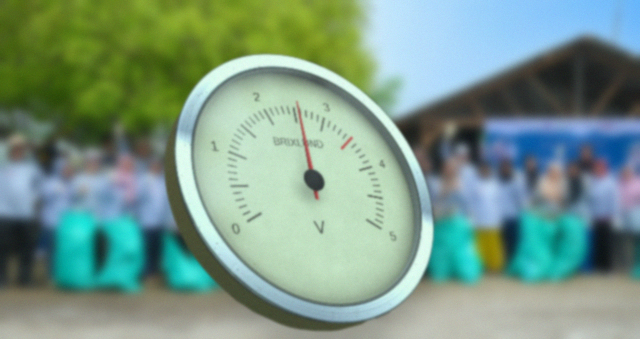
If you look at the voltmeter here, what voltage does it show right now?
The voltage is 2.5 V
